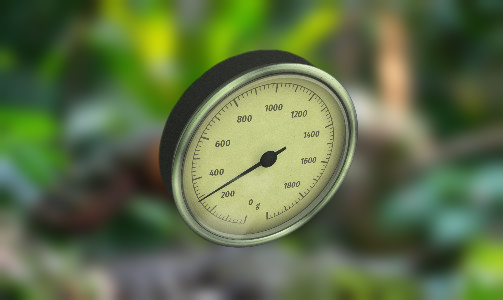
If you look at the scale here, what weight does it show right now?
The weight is 300 g
